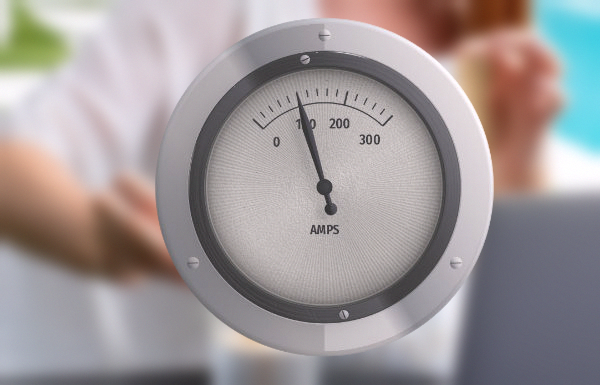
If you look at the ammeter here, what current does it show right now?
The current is 100 A
